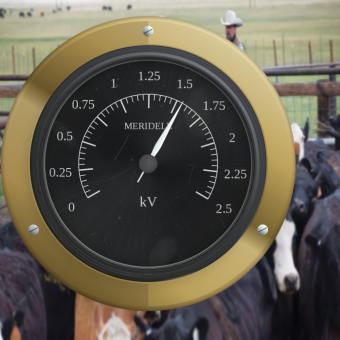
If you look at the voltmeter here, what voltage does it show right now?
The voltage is 1.55 kV
